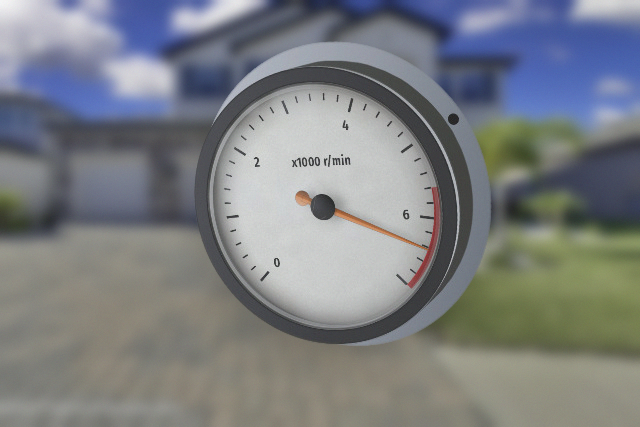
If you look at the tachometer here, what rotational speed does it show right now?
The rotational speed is 6400 rpm
